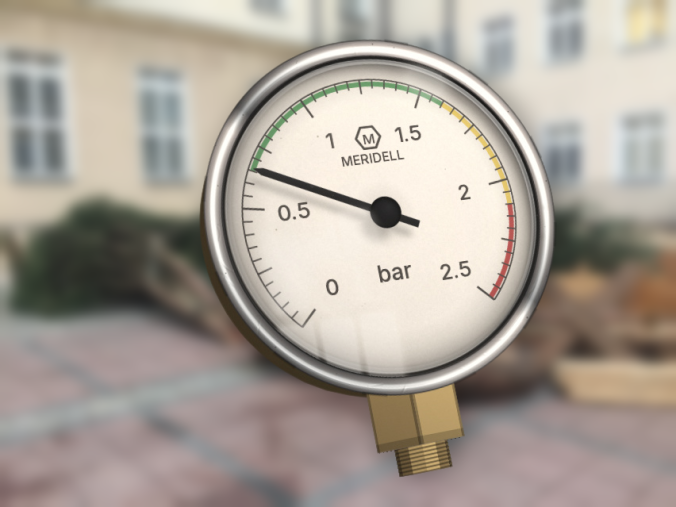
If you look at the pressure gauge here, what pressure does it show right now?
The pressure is 0.65 bar
